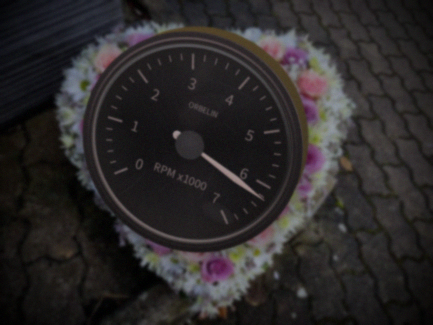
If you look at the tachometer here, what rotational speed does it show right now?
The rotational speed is 6200 rpm
